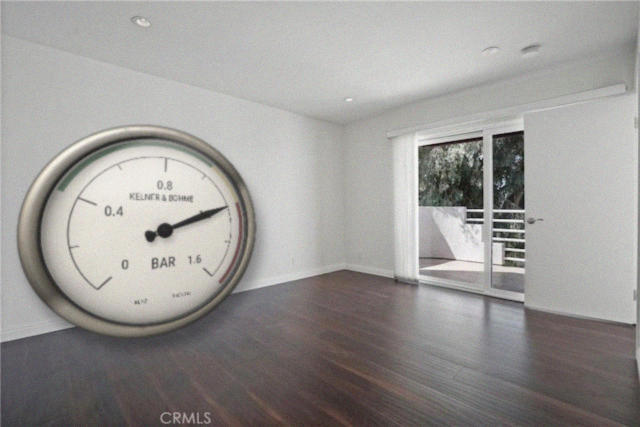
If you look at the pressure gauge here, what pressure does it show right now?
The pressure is 1.2 bar
